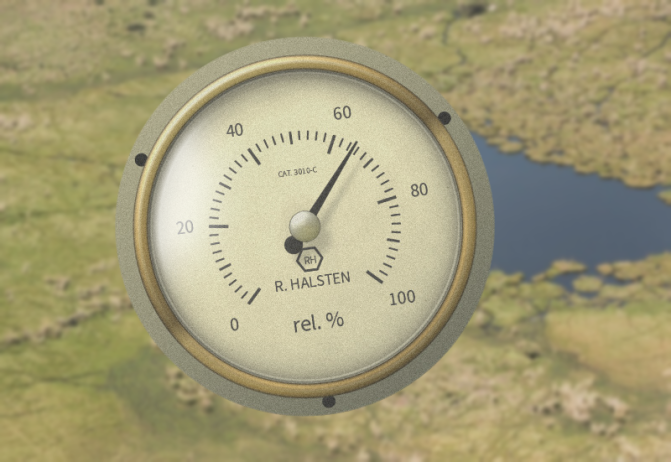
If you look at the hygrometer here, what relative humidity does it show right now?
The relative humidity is 65 %
